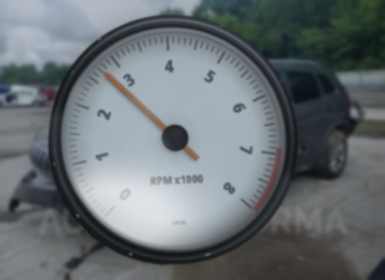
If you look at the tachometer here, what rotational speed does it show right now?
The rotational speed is 2700 rpm
